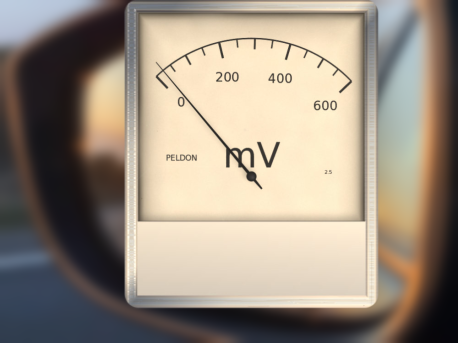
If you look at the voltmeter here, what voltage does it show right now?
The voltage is 25 mV
